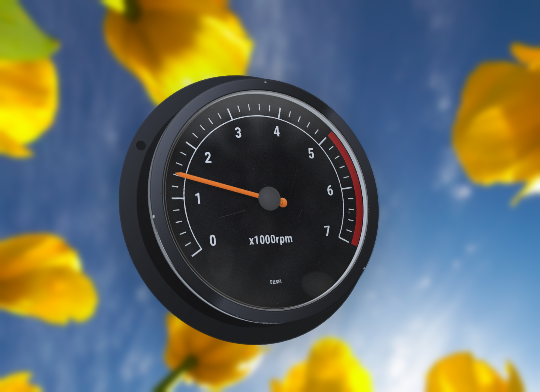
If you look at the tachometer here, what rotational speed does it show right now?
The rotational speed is 1400 rpm
